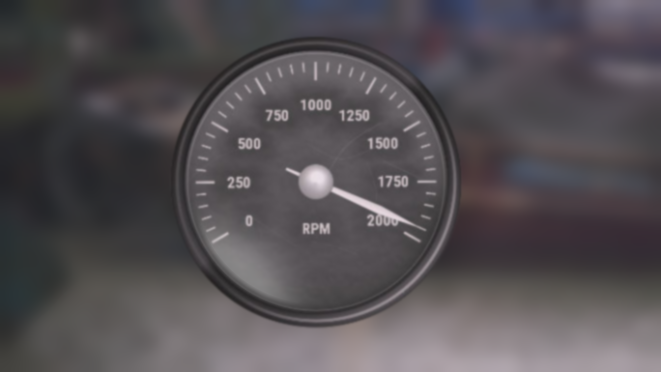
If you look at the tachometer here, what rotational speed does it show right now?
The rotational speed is 1950 rpm
